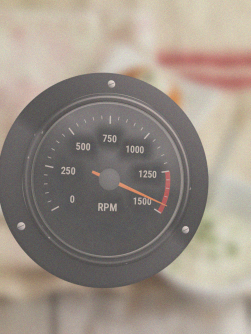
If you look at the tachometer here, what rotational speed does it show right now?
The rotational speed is 1450 rpm
